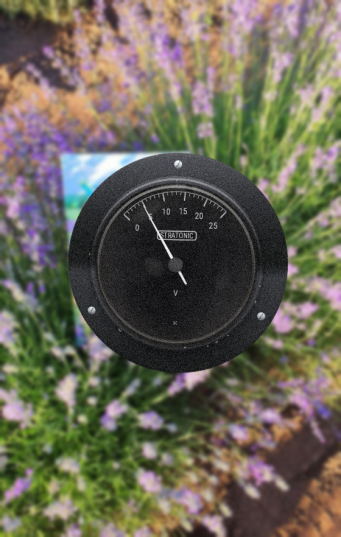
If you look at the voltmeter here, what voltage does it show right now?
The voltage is 5 V
